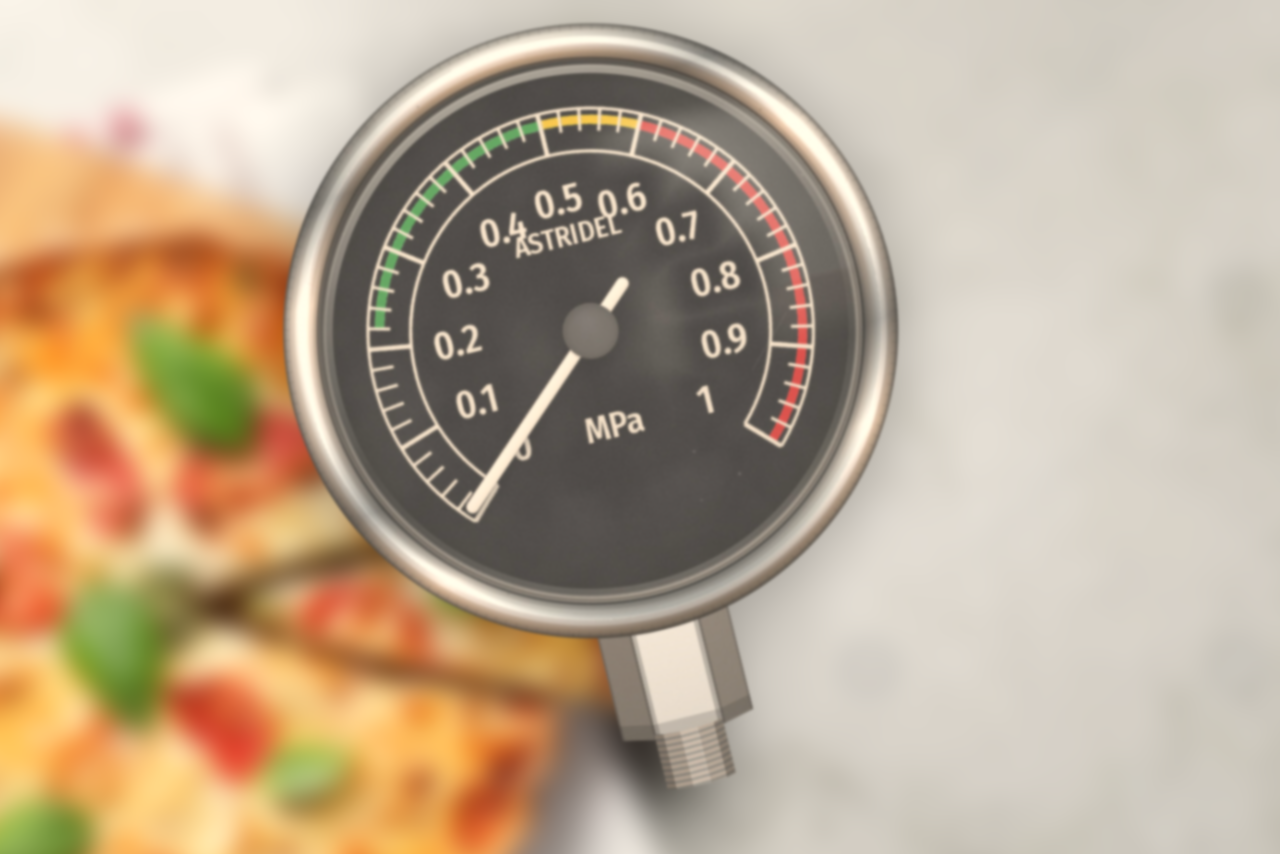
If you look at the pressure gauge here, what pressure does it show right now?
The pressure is 0.01 MPa
